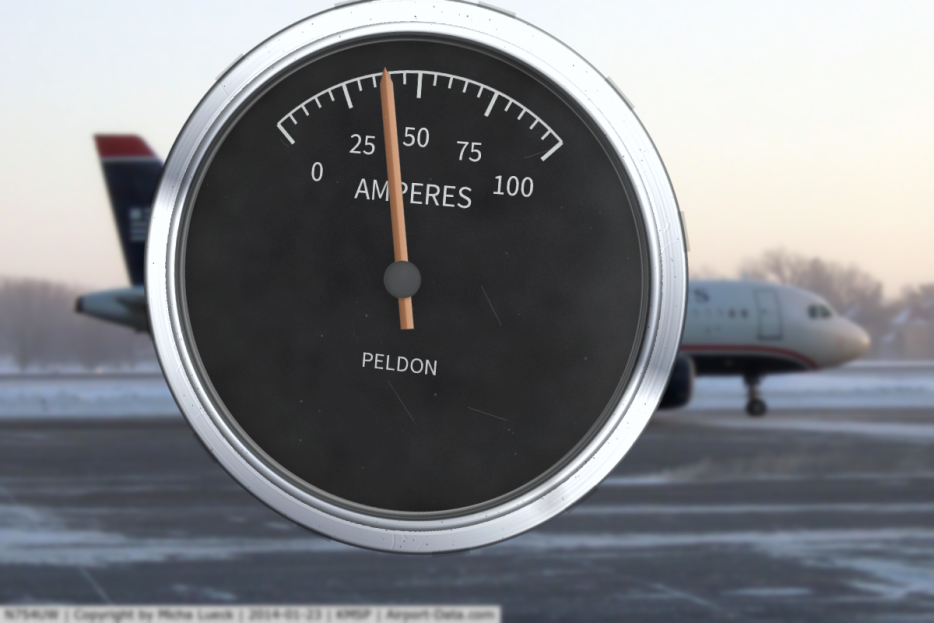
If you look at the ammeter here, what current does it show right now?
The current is 40 A
